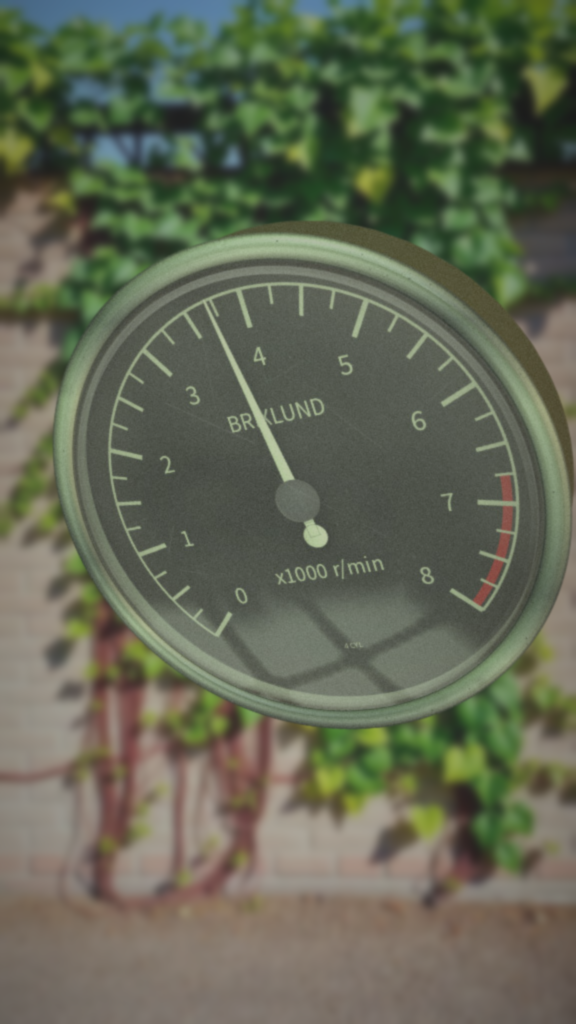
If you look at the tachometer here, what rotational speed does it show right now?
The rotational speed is 3750 rpm
